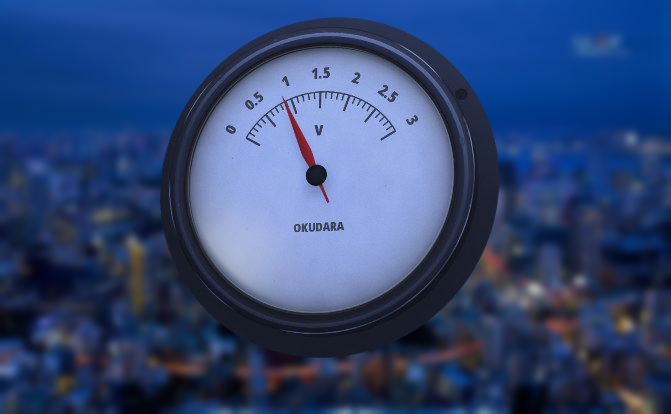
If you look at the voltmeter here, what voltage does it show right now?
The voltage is 0.9 V
